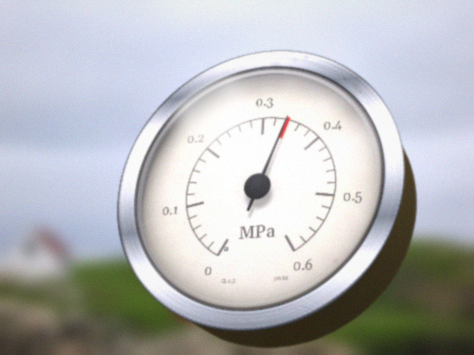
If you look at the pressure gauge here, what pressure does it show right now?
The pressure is 0.34 MPa
